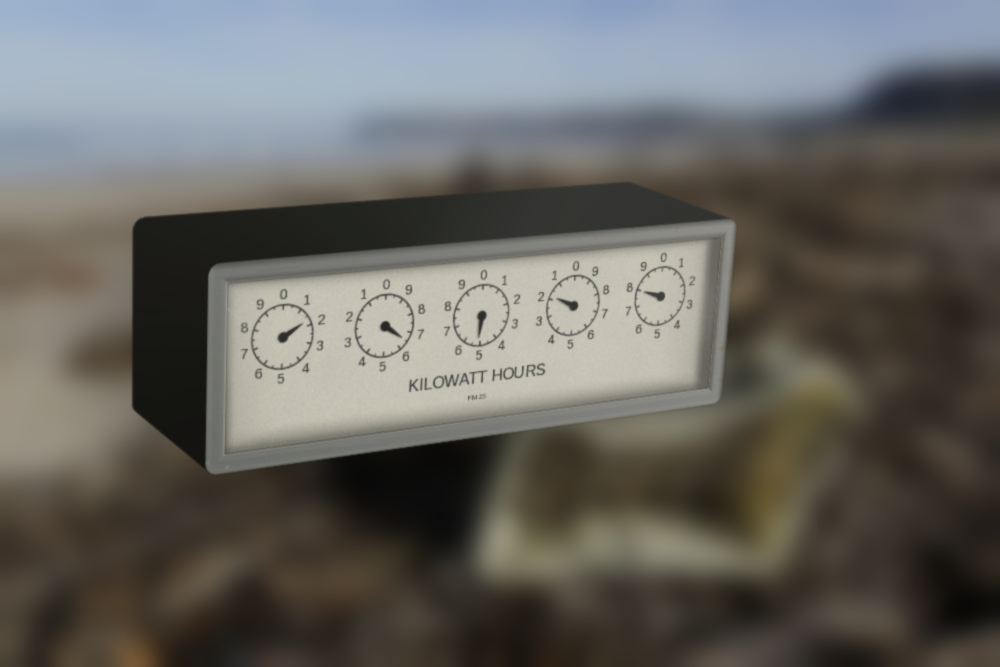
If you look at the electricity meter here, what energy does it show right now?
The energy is 16518 kWh
